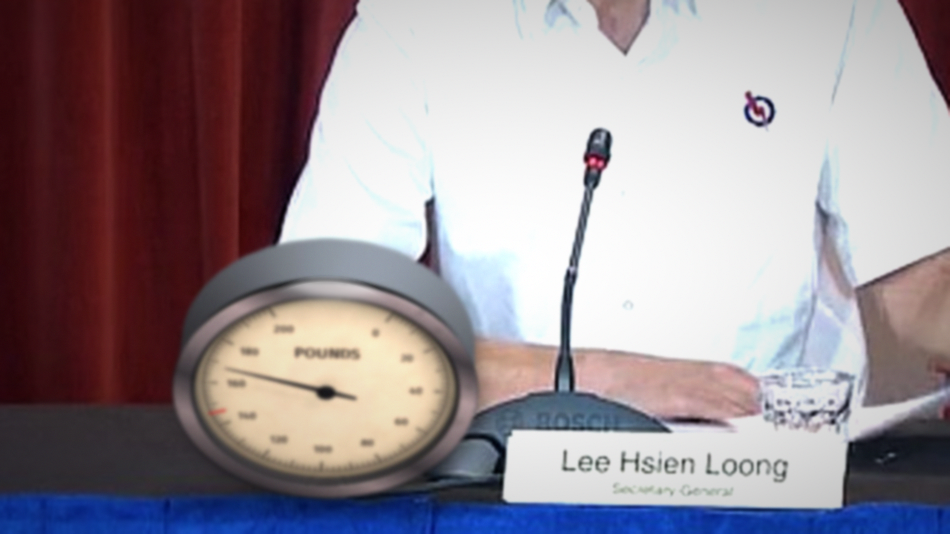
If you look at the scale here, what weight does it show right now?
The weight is 170 lb
